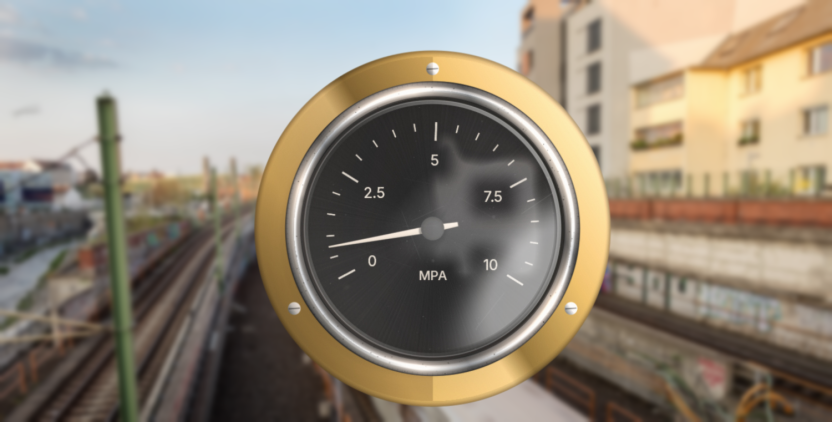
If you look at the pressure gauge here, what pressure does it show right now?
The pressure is 0.75 MPa
